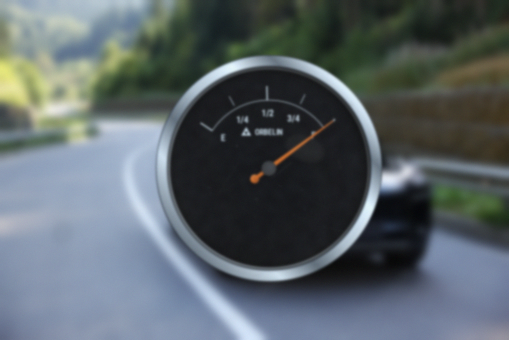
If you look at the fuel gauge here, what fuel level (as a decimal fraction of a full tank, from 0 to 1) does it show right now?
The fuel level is 1
